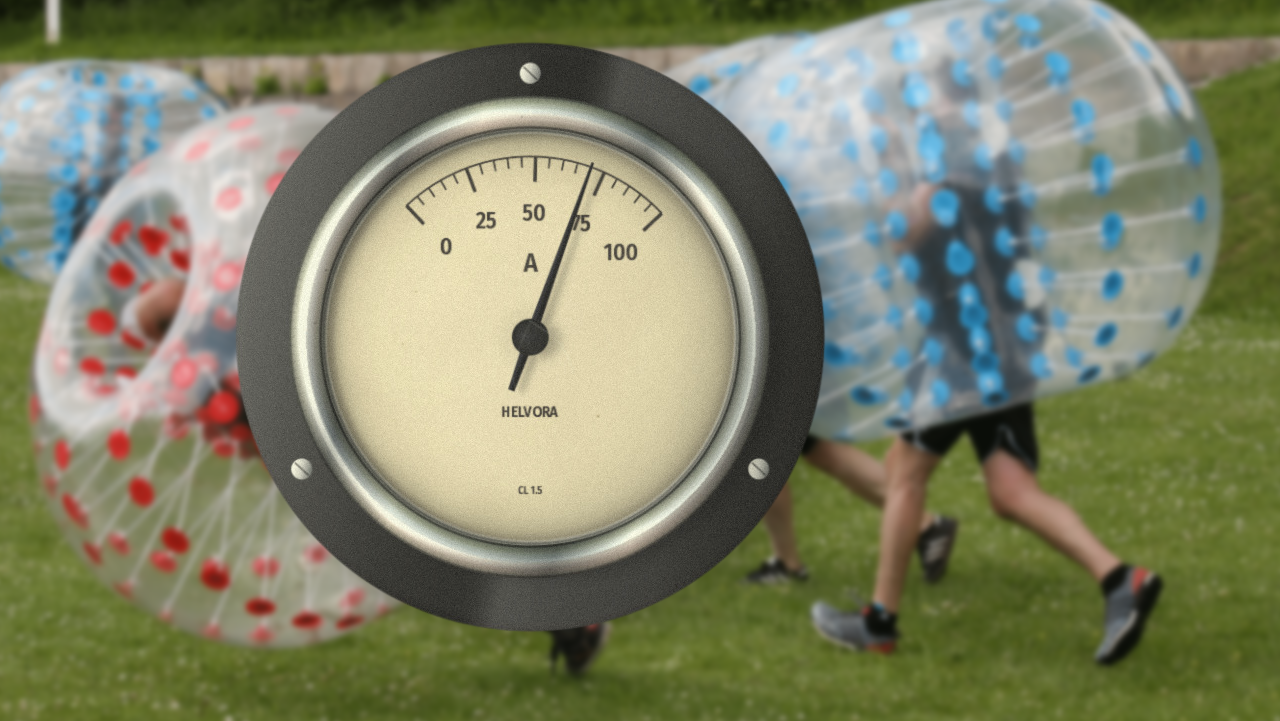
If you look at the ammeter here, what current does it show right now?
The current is 70 A
